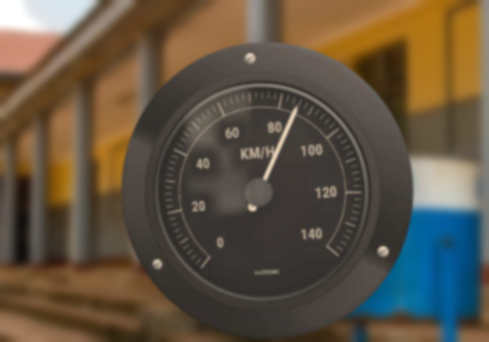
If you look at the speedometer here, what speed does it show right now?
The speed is 86 km/h
